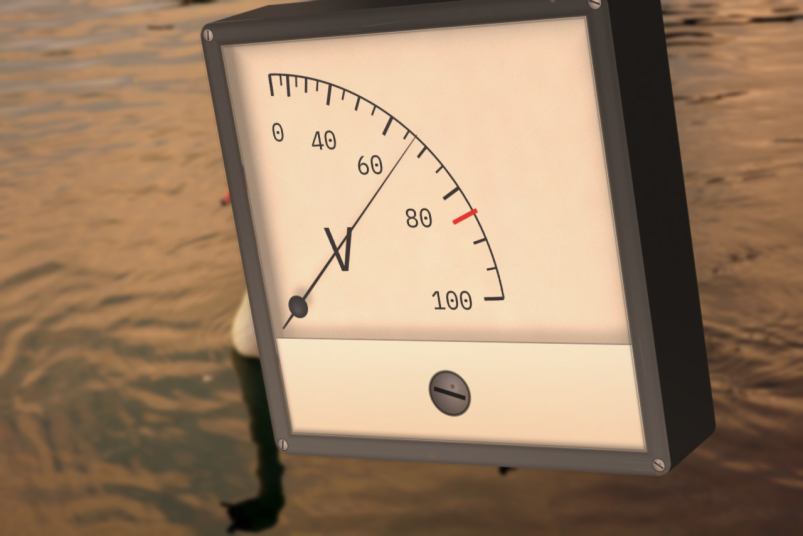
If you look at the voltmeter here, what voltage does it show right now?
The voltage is 67.5 V
